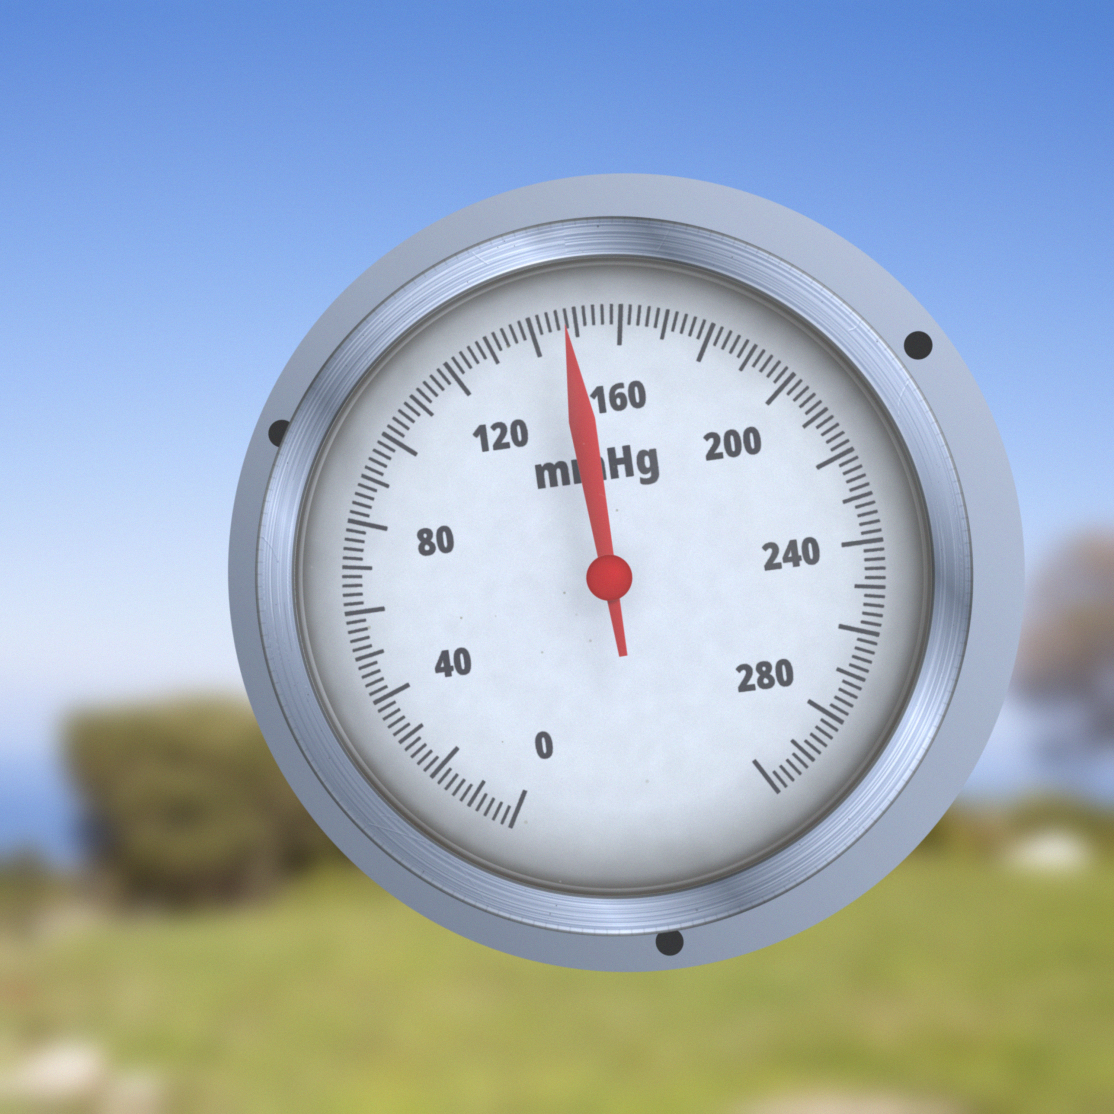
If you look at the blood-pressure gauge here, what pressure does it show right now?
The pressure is 148 mmHg
